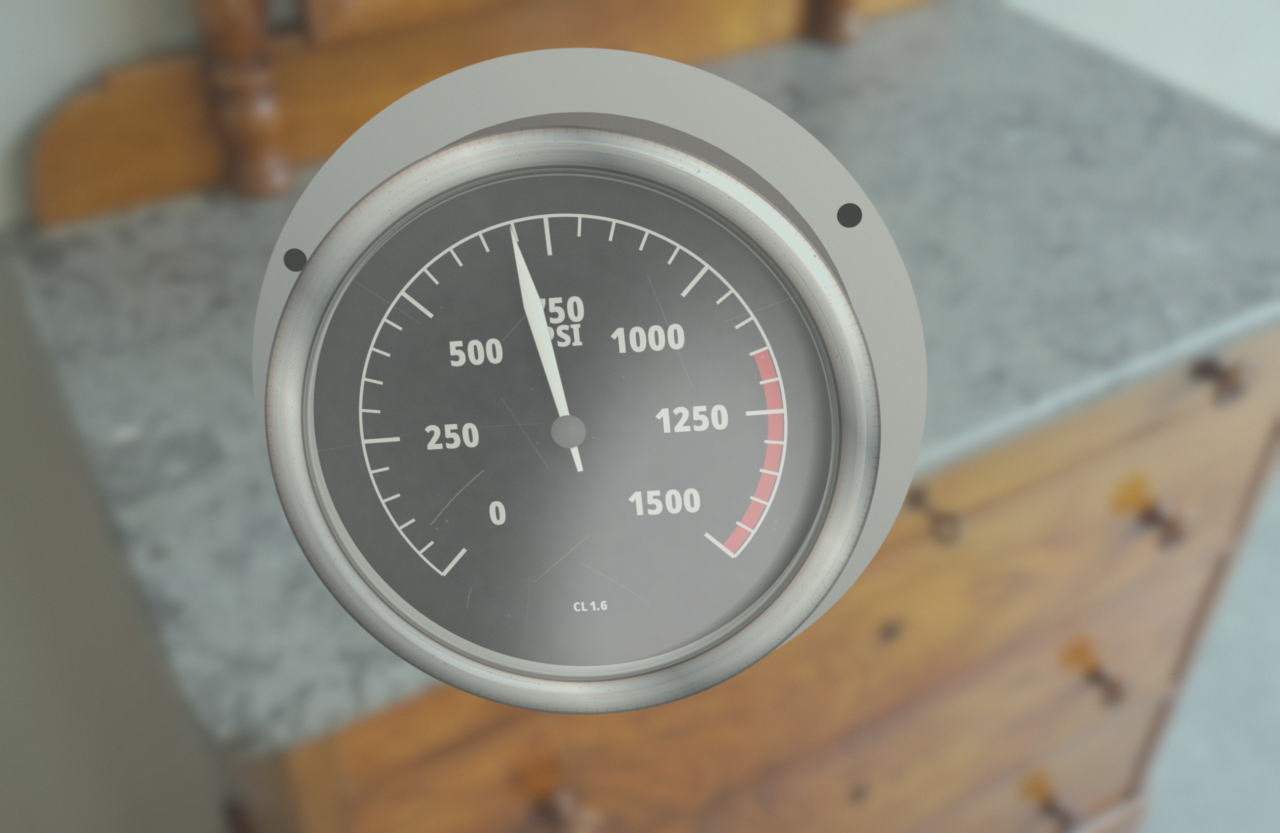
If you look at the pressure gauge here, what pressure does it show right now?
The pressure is 700 psi
